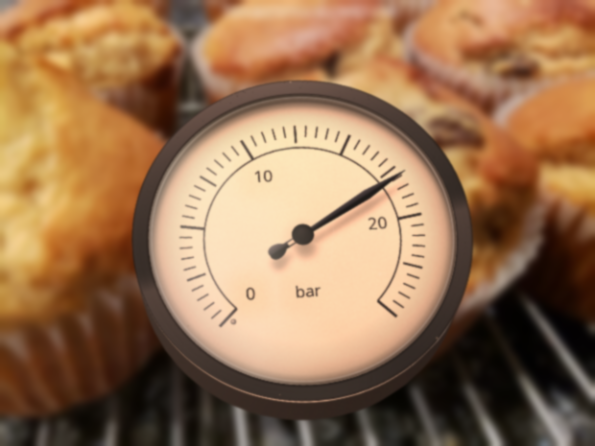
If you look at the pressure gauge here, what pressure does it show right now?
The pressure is 18 bar
